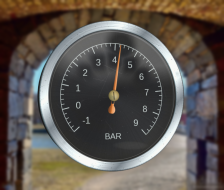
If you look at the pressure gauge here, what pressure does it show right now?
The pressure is 4.2 bar
